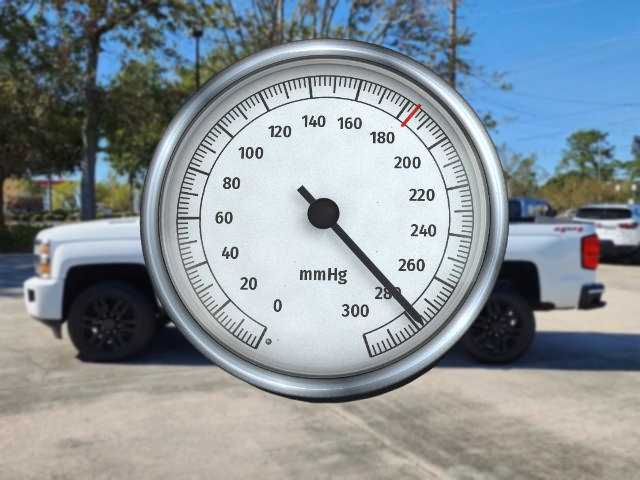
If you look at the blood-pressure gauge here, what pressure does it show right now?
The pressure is 278 mmHg
